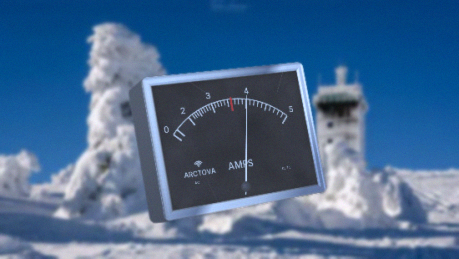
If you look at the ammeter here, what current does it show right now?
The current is 4 A
